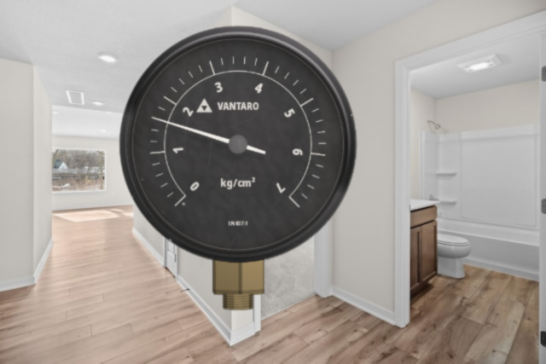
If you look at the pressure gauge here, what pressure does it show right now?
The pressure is 1.6 kg/cm²
